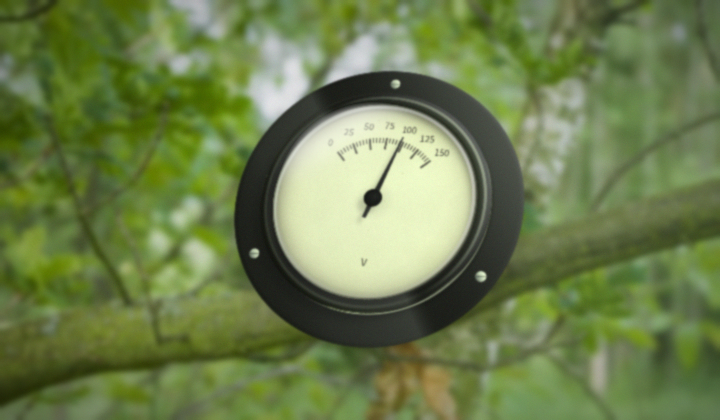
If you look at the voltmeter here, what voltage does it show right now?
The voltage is 100 V
